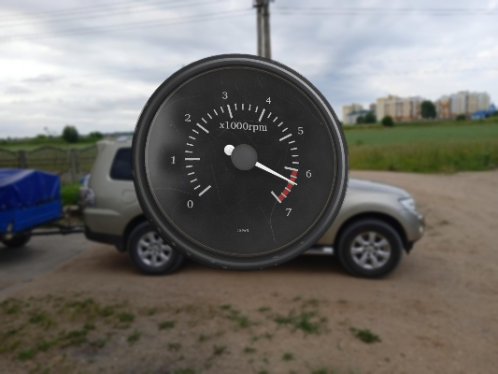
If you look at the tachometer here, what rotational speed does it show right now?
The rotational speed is 6400 rpm
